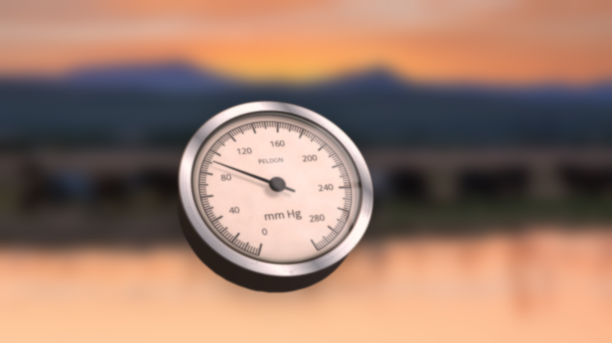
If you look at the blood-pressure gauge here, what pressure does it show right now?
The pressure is 90 mmHg
